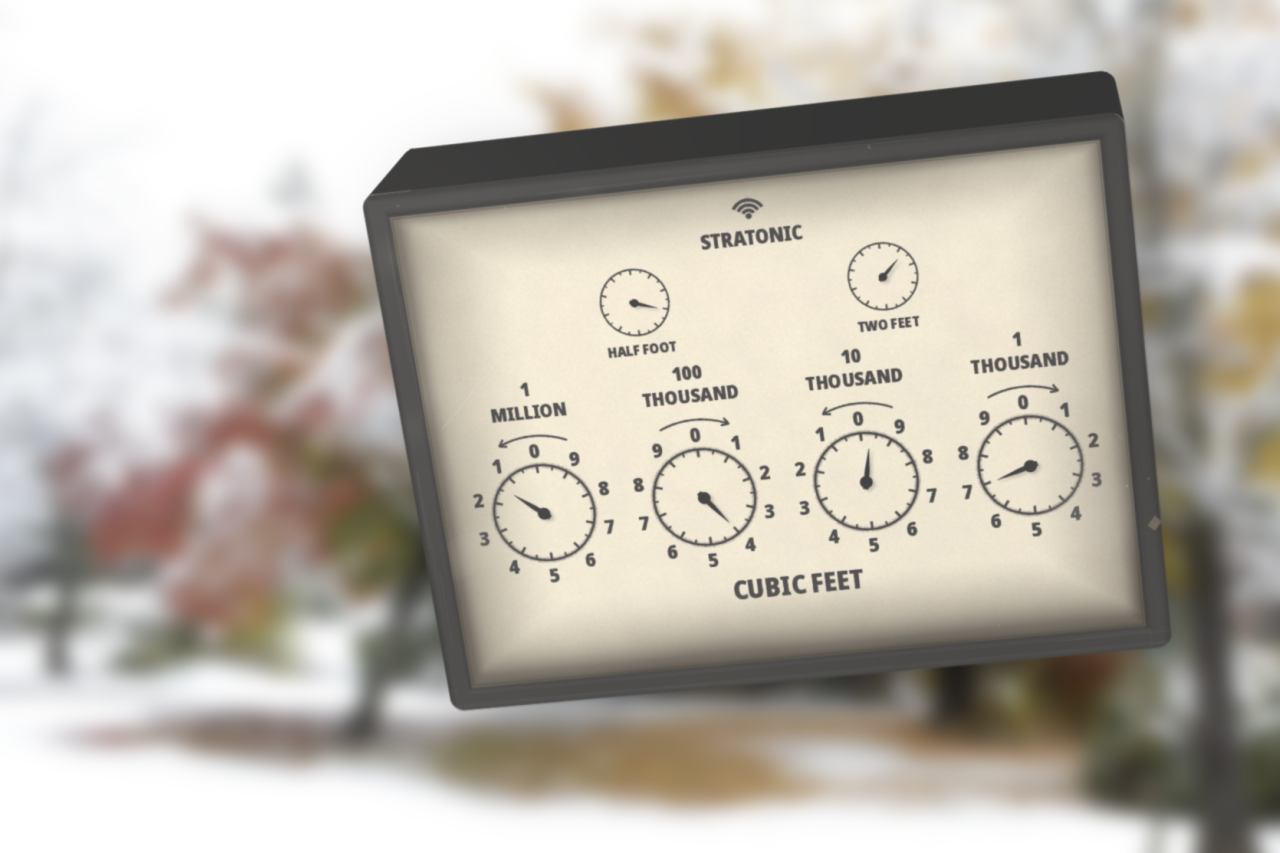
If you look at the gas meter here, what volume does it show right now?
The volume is 139700 ft³
